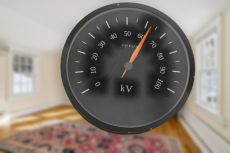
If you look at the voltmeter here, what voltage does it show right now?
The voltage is 62.5 kV
